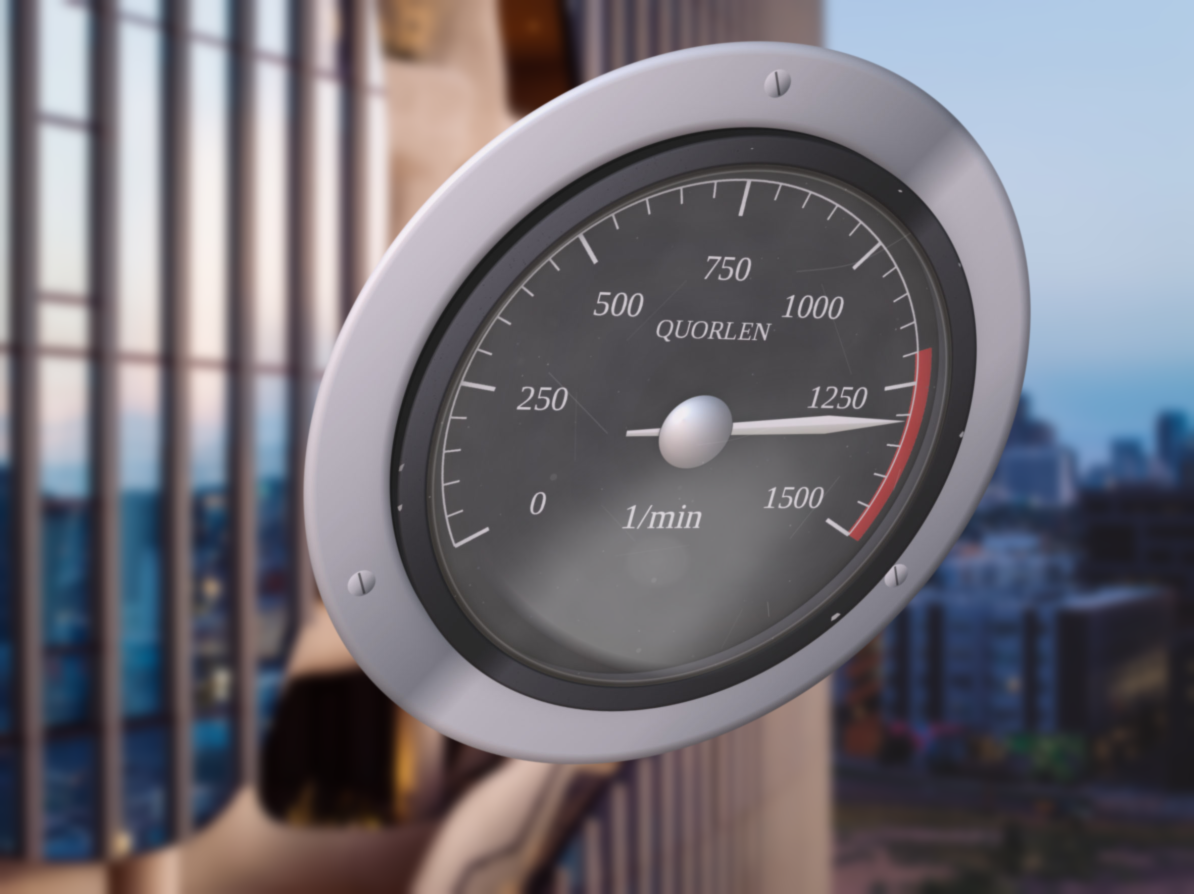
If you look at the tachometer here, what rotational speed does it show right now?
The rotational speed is 1300 rpm
